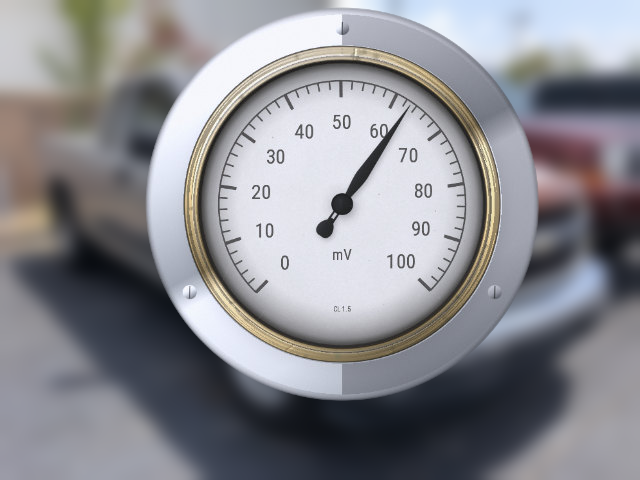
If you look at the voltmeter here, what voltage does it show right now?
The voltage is 63 mV
